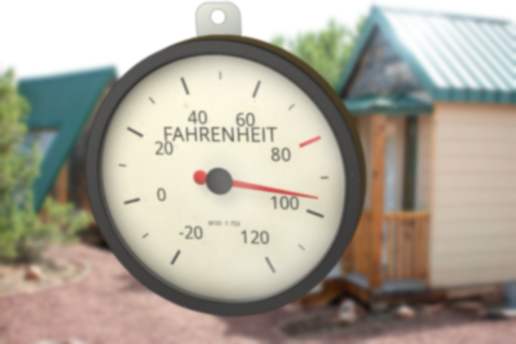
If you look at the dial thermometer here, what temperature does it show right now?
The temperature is 95 °F
